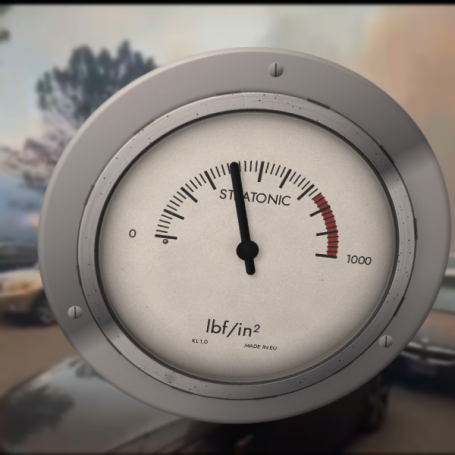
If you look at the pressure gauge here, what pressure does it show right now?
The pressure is 400 psi
